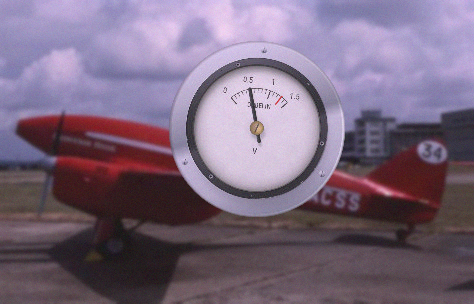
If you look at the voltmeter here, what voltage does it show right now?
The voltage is 0.5 V
